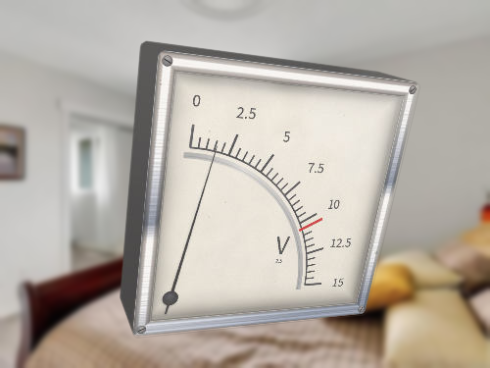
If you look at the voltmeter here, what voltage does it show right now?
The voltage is 1.5 V
